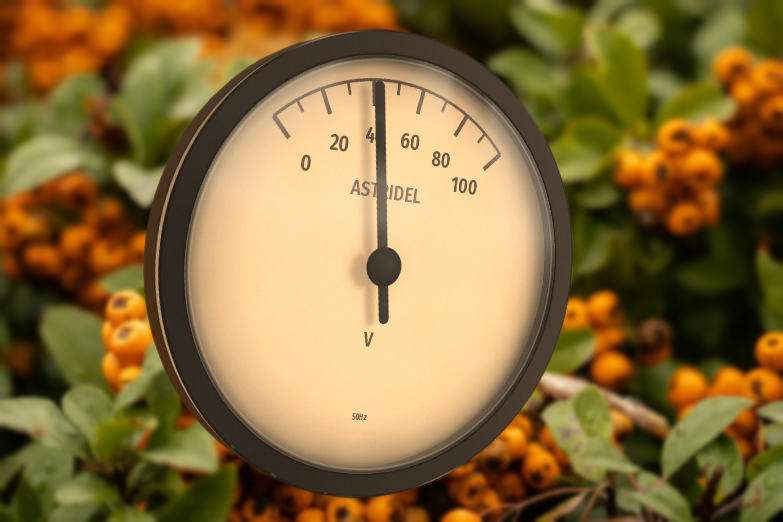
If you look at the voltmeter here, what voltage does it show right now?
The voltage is 40 V
